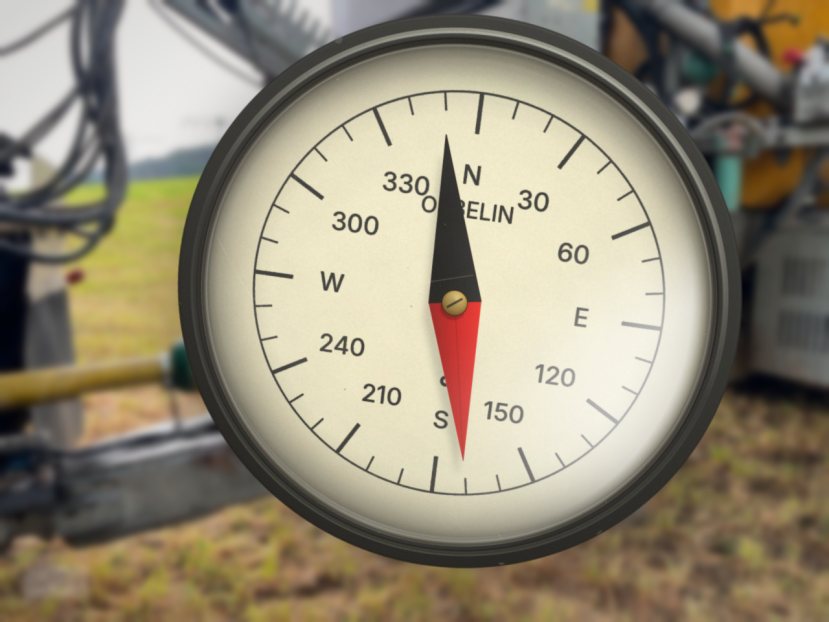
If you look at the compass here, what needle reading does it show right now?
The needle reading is 170 °
